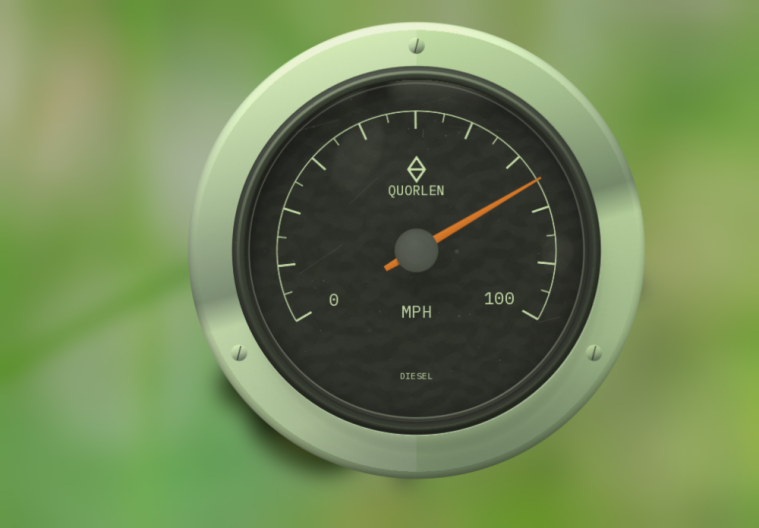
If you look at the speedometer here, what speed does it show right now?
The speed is 75 mph
